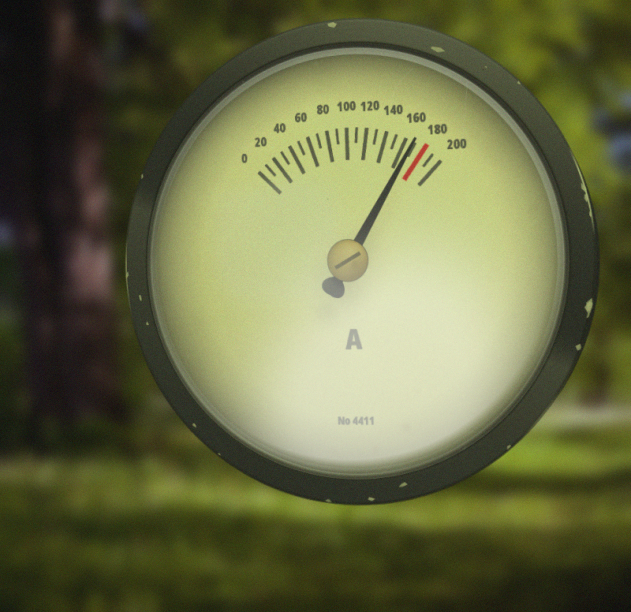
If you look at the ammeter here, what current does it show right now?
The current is 170 A
